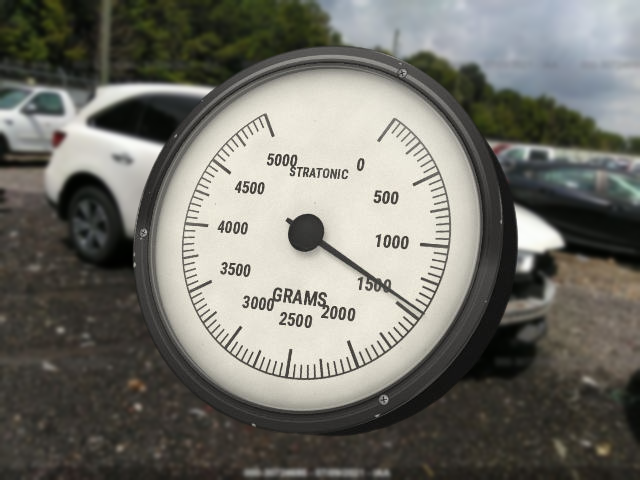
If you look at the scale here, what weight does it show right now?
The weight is 1450 g
